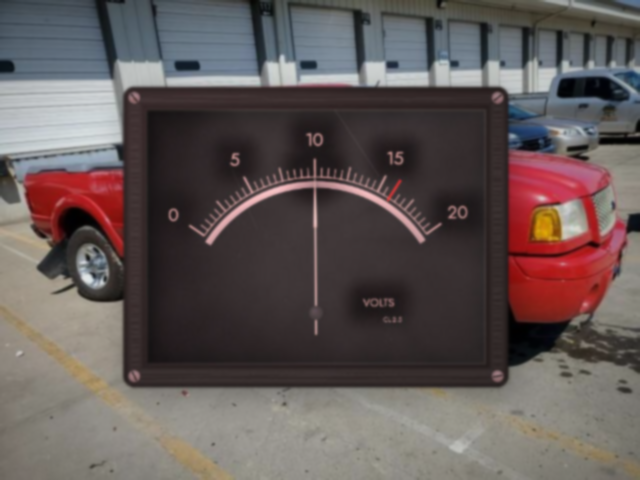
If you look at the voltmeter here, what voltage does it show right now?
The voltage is 10 V
